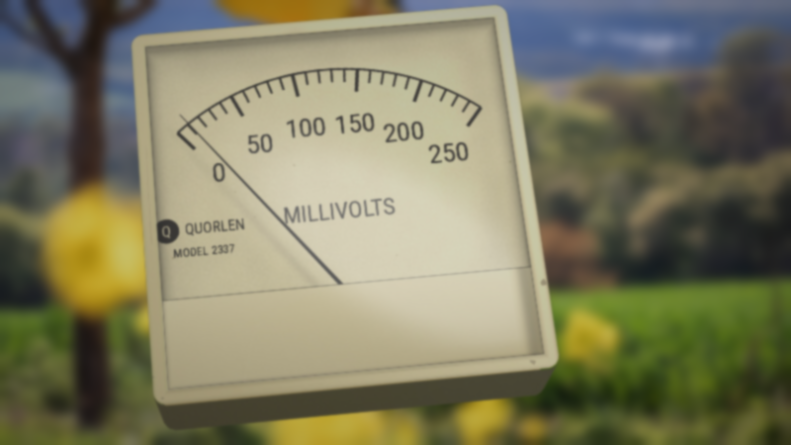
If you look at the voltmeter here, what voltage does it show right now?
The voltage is 10 mV
